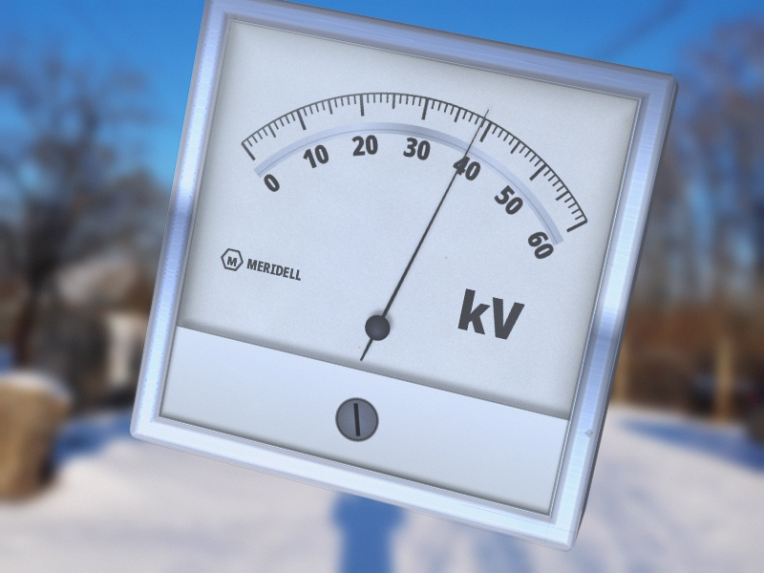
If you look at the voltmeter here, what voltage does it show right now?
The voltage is 39 kV
